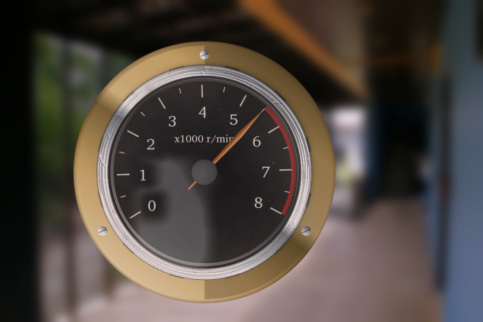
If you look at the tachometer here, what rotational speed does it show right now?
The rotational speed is 5500 rpm
